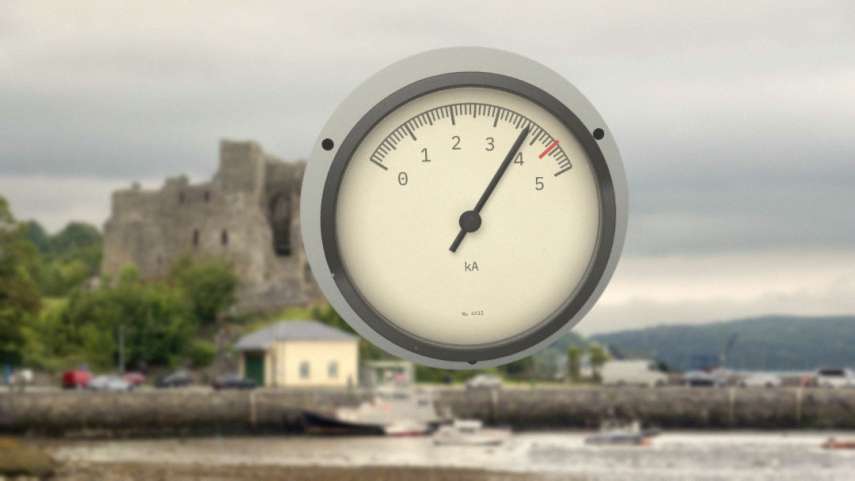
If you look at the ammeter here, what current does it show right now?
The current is 3.7 kA
